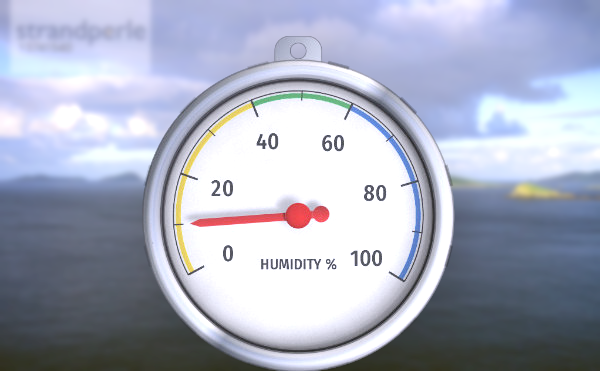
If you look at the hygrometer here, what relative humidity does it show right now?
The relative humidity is 10 %
